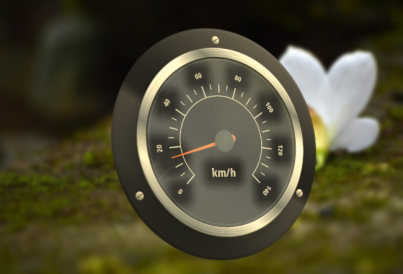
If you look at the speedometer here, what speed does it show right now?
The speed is 15 km/h
